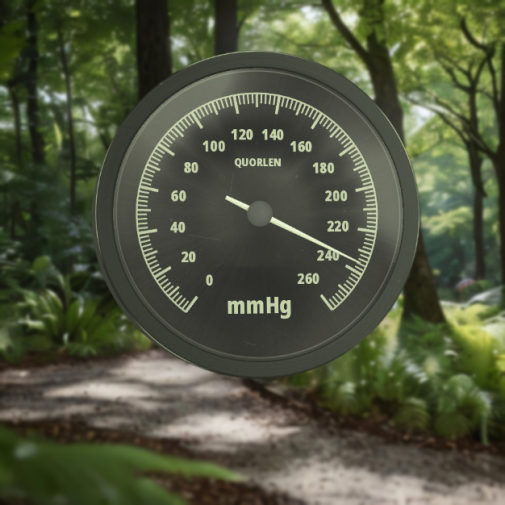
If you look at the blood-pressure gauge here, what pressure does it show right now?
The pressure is 236 mmHg
